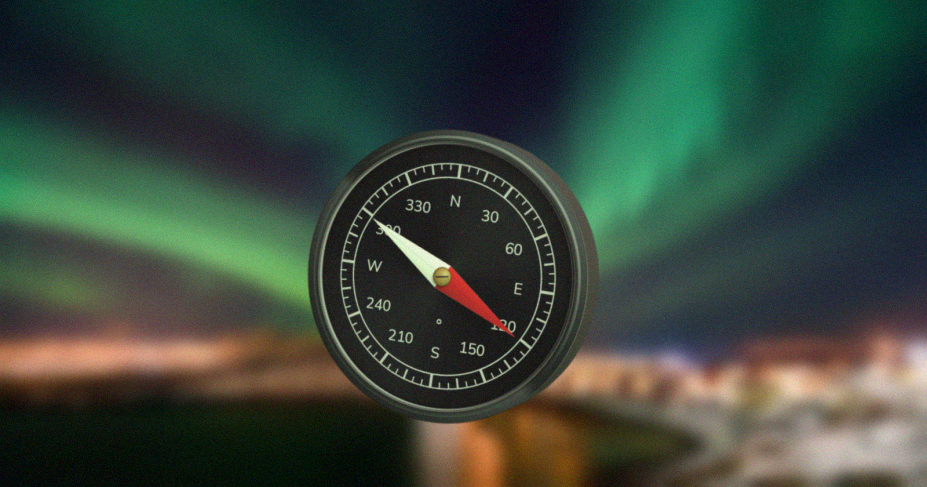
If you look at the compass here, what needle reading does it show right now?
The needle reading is 120 °
